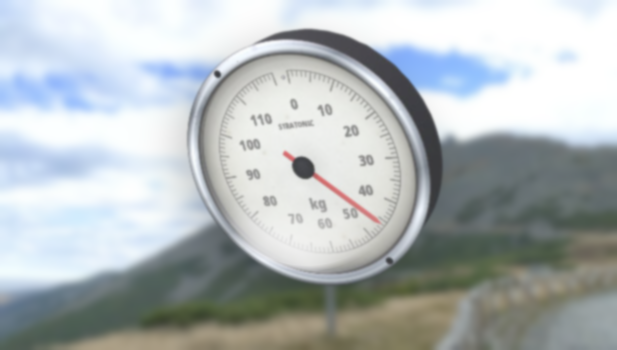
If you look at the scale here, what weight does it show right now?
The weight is 45 kg
